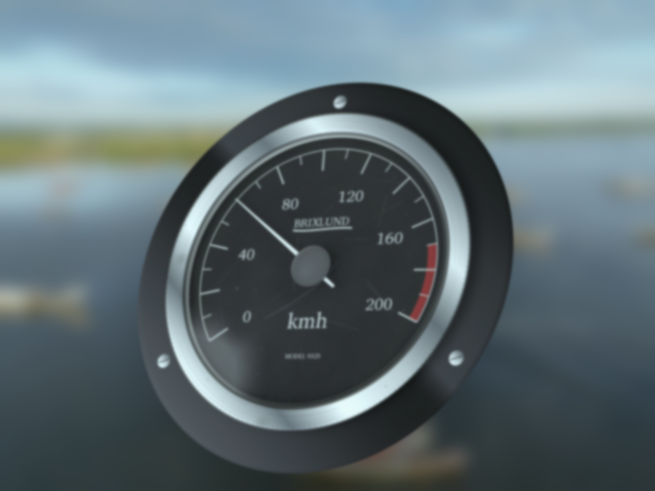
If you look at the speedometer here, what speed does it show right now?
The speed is 60 km/h
